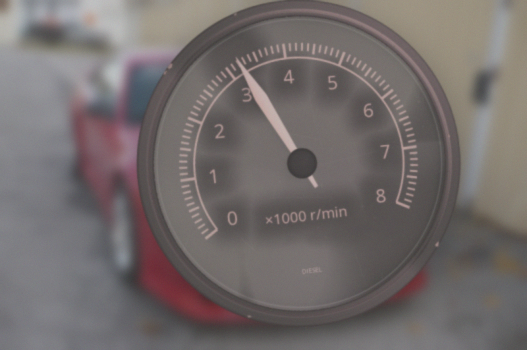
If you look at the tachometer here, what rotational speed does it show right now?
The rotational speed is 3200 rpm
